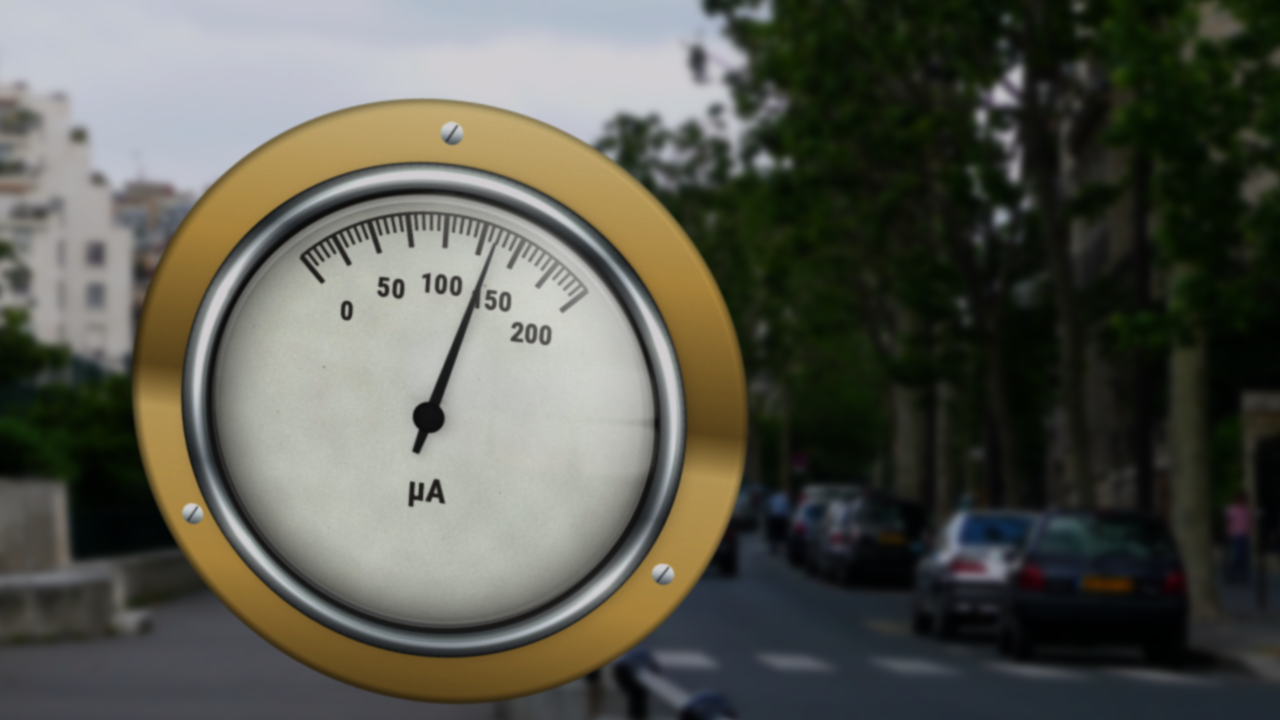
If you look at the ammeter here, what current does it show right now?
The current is 135 µA
